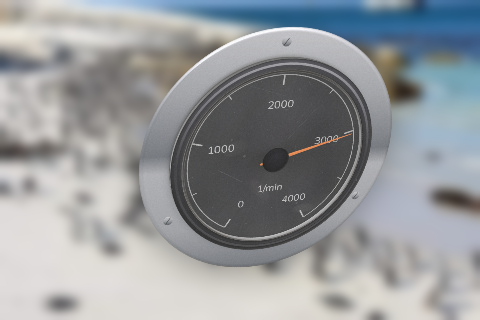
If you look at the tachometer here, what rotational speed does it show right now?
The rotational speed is 3000 rpm
